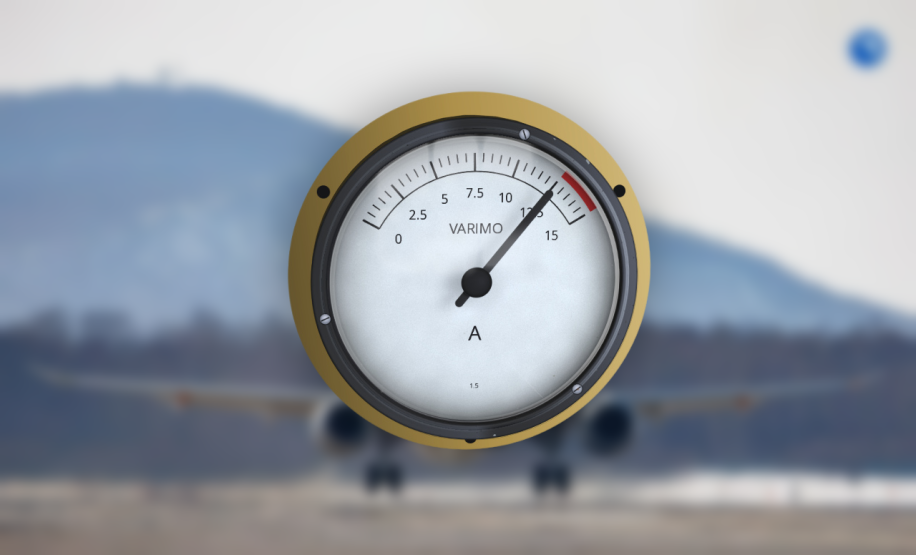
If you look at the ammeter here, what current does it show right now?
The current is 12.5 A
